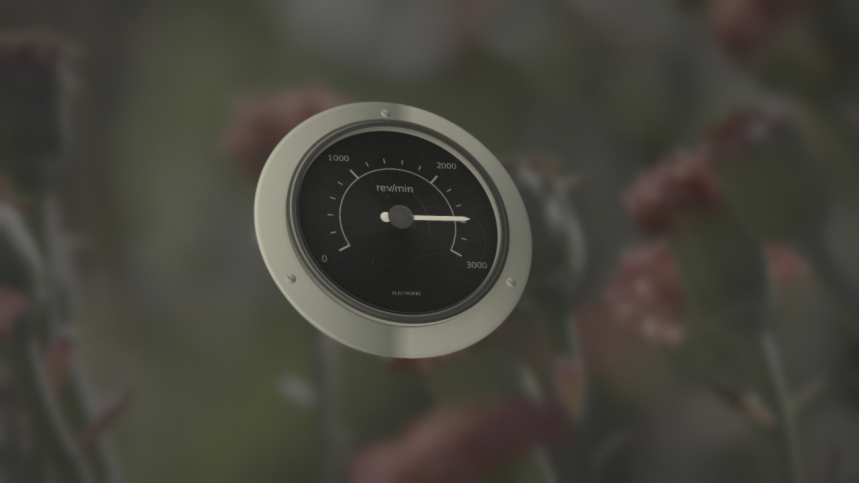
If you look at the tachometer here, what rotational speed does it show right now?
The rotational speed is 2600 rpm
